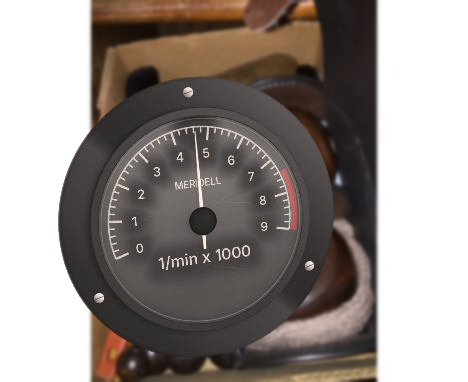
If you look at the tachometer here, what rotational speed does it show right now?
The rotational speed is 4600 rpm
